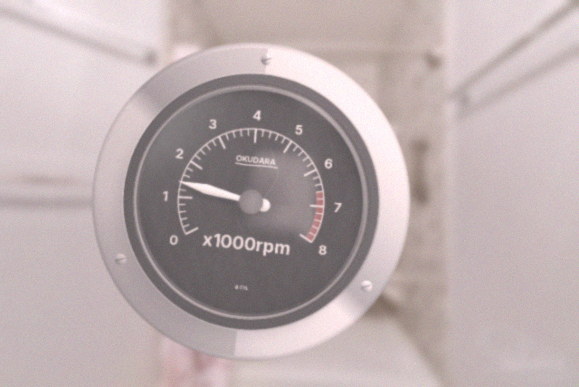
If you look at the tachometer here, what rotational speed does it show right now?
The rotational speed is 1400 rpm
